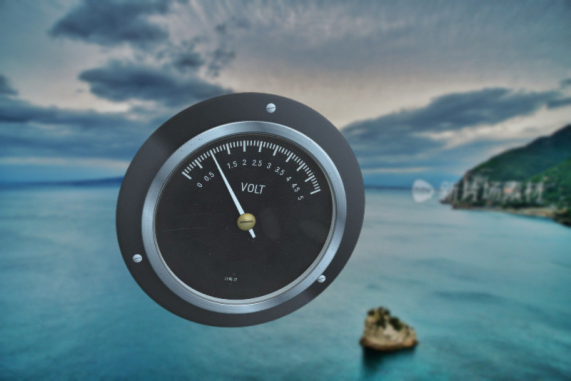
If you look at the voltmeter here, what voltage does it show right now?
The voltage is 1 V
